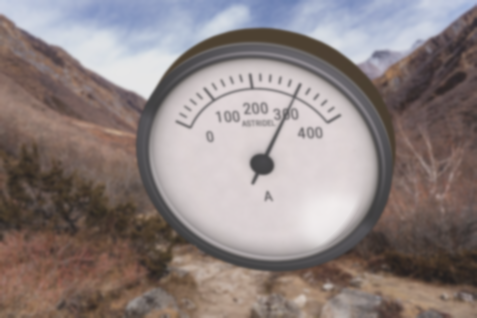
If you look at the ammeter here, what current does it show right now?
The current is 300 A
